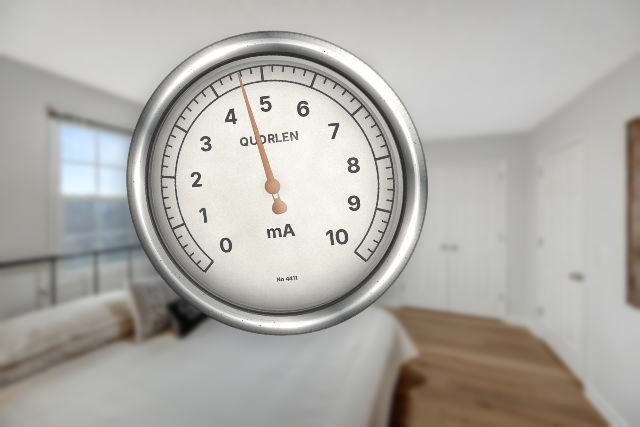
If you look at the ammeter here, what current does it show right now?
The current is 4.6 mA
